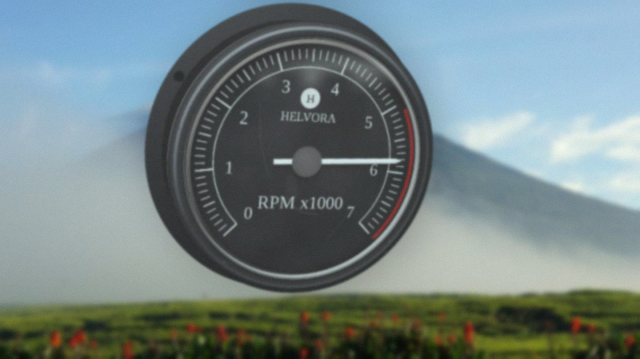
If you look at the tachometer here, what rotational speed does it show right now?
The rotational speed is 5800 rpm
